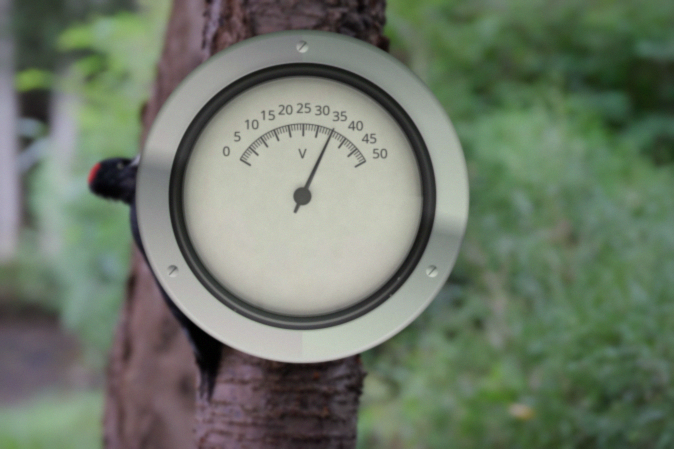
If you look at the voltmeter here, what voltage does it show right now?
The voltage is 35 V
